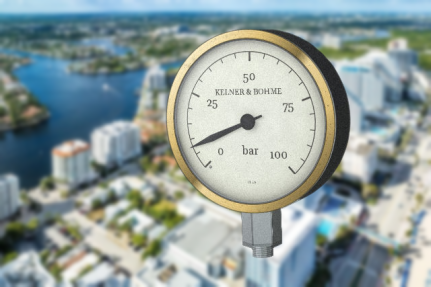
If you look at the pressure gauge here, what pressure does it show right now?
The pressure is 7.5 bar
